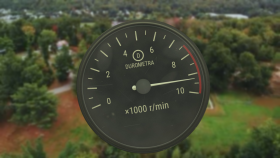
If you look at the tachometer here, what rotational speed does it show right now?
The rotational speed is 9250 rpm
